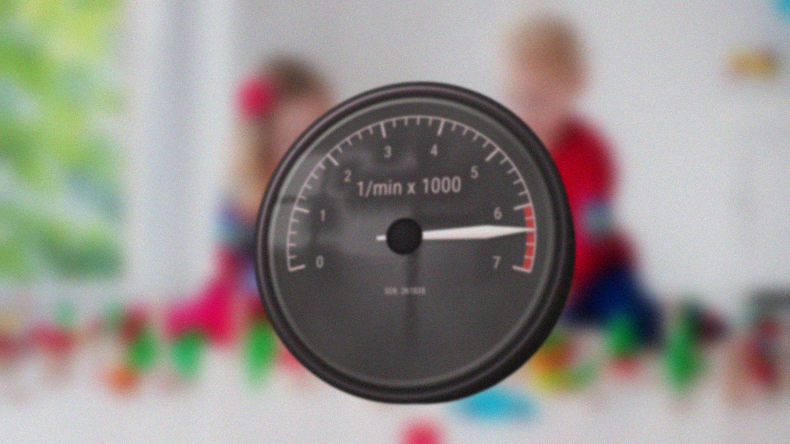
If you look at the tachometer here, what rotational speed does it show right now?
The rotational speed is 6400 rpm
